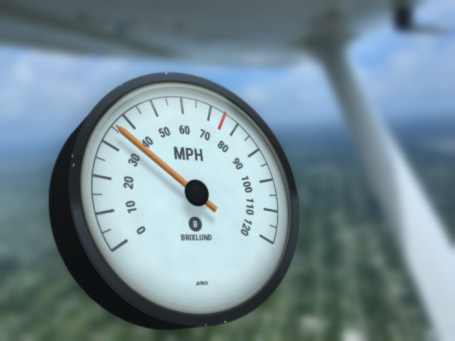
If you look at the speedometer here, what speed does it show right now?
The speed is 35 mph
